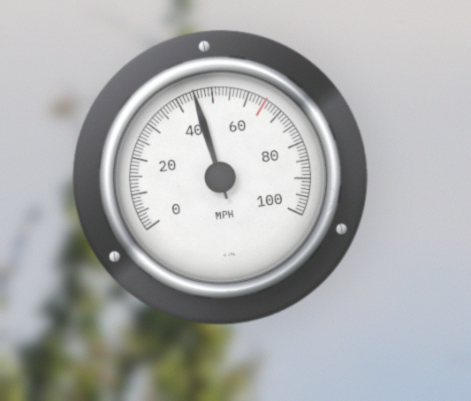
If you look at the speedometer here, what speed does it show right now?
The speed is 45 mph
